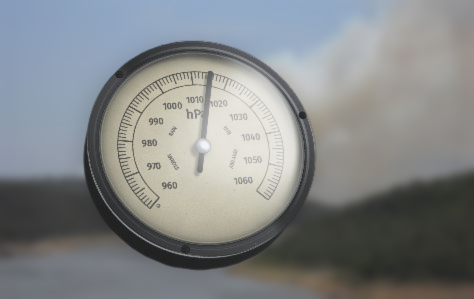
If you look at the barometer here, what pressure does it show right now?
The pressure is 1015 hPa
